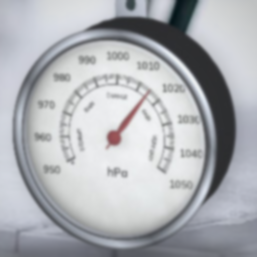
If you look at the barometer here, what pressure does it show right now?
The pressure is 1015 hPa
